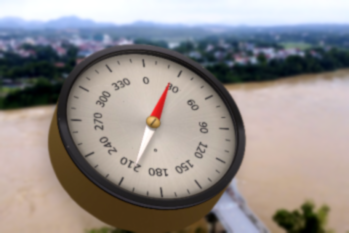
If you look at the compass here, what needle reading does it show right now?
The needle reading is 25 °
